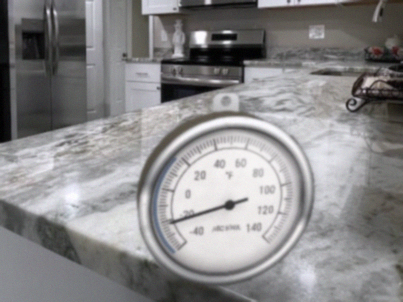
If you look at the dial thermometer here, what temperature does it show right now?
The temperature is -20 °F
